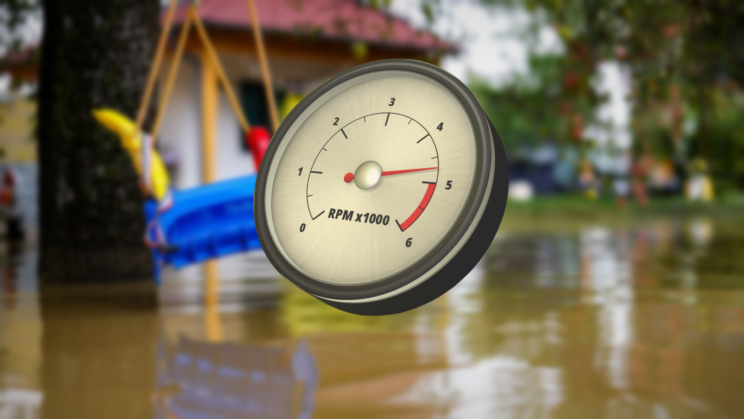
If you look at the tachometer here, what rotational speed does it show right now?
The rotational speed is 4750 rpm
